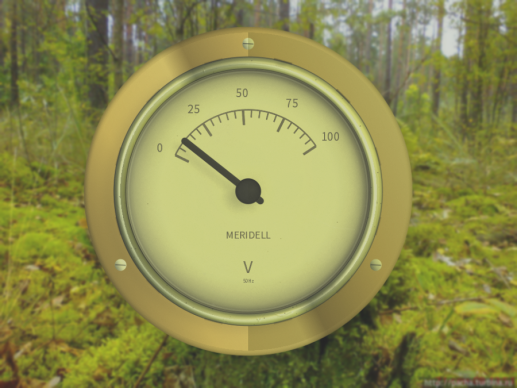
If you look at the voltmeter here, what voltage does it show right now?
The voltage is 10 V
